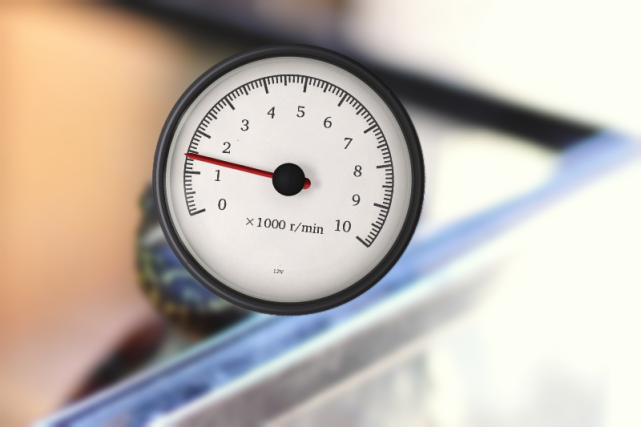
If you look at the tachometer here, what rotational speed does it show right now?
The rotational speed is 1400 rpm
